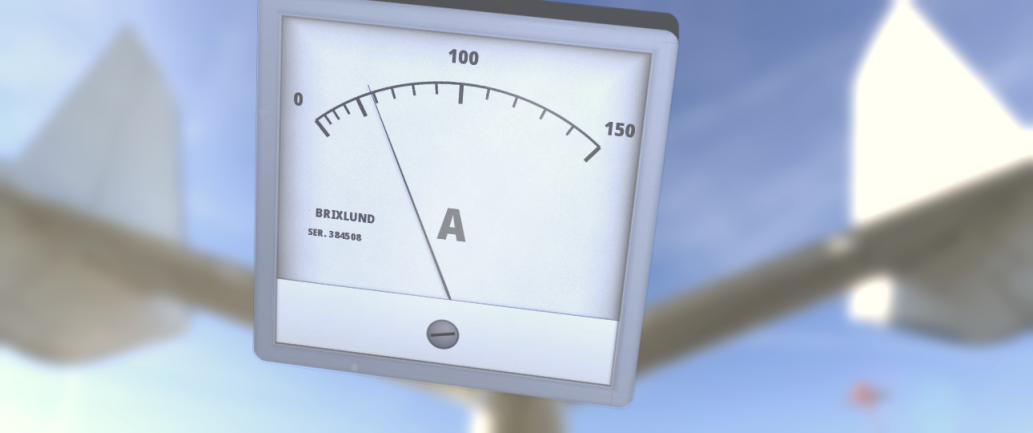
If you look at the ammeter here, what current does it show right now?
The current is 60 A
